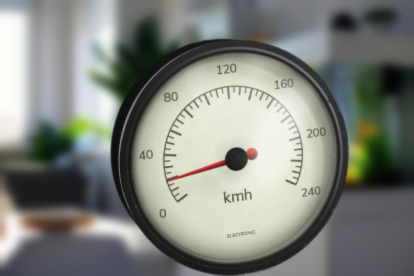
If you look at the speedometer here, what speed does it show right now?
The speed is 20 km/h
